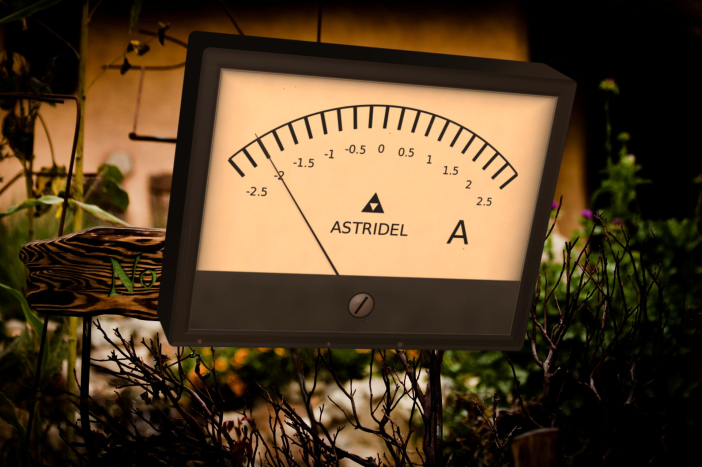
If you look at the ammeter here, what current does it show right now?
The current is -2 A
